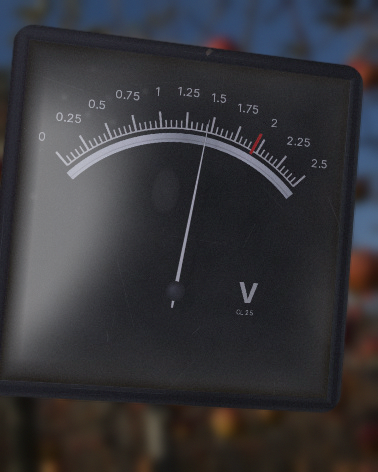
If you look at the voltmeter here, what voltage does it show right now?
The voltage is 1.45 V
